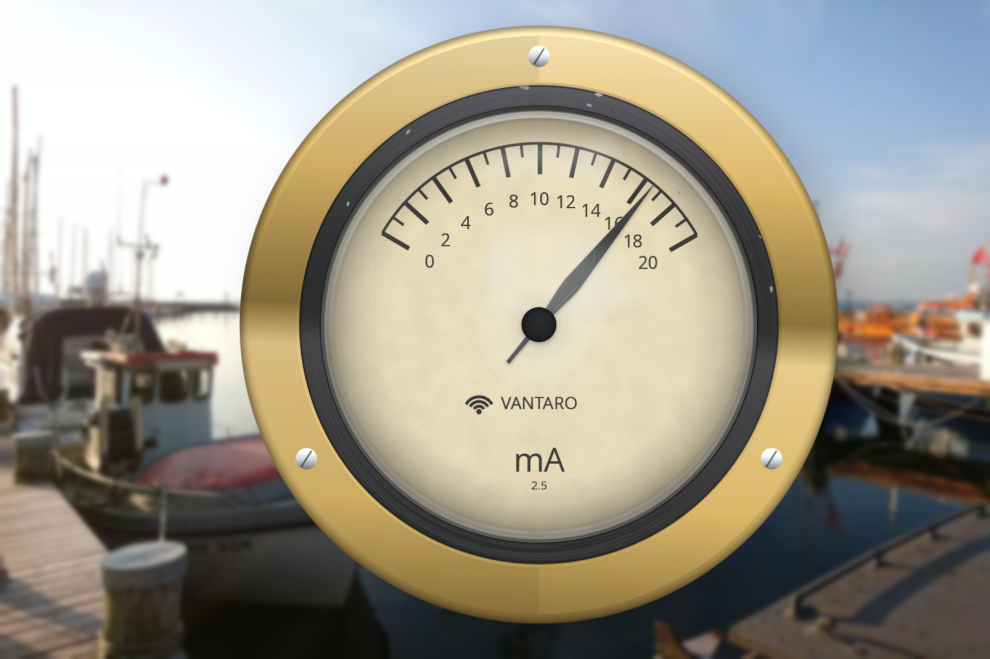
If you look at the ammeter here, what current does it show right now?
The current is 16.5 mA
